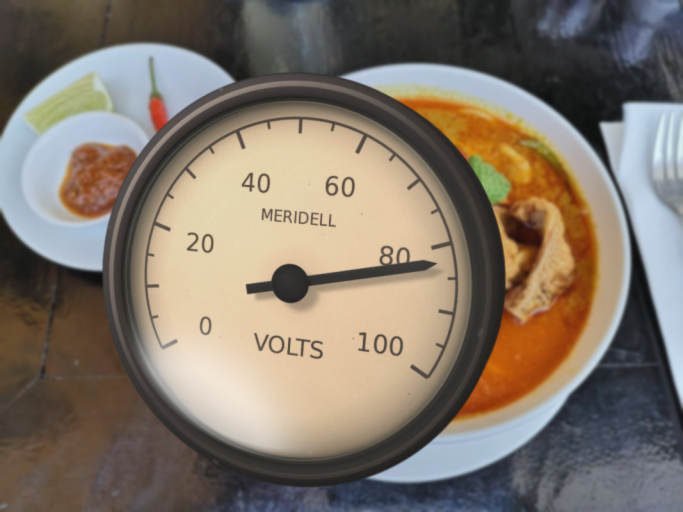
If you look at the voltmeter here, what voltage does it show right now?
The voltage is 82.5 V
